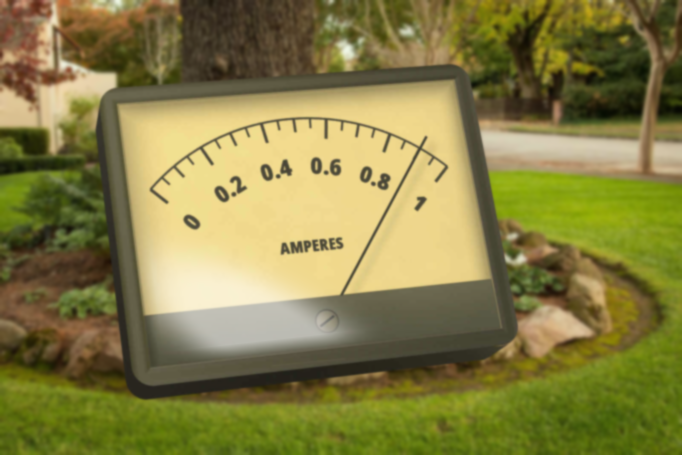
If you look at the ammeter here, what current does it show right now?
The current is 0.9 A
